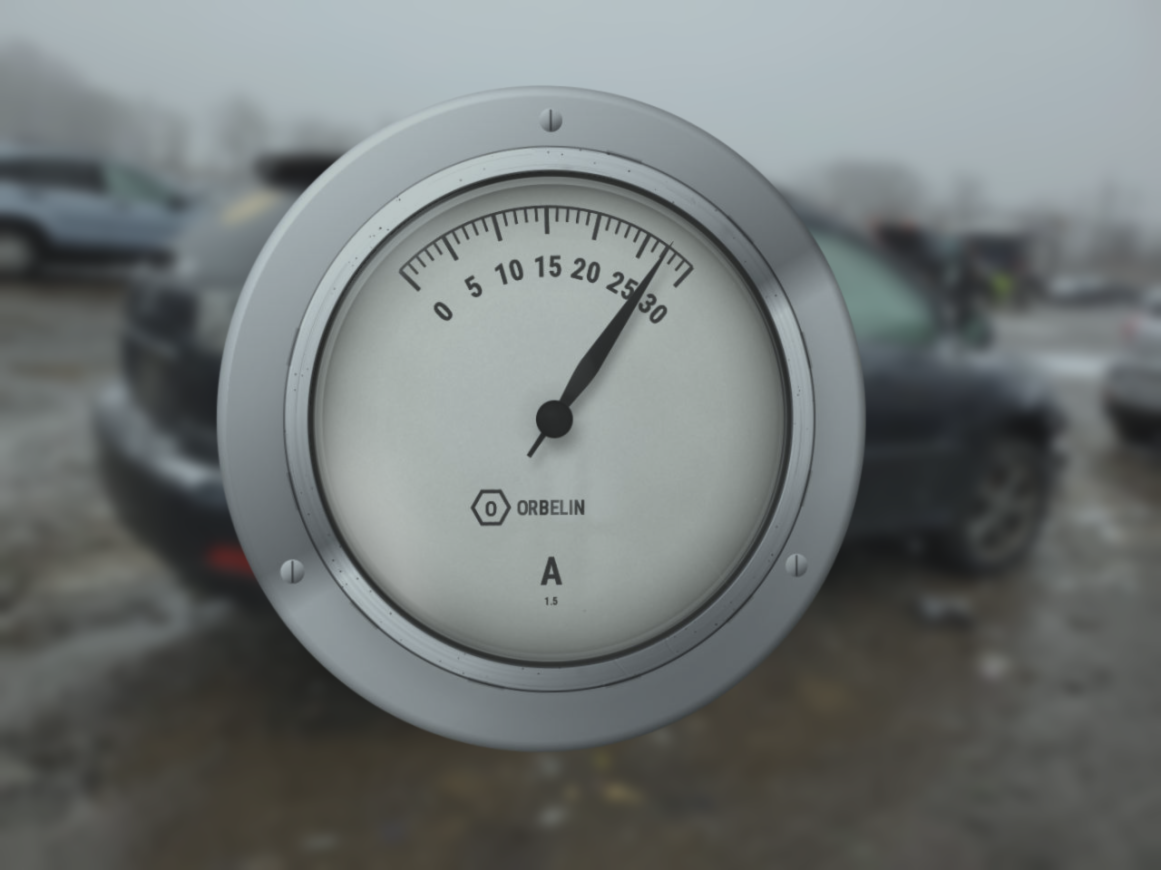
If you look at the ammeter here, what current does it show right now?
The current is 27 A
